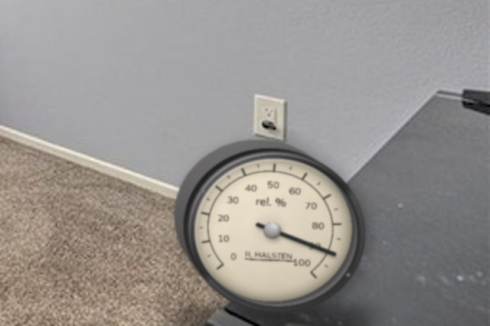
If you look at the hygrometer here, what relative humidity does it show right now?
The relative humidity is 90 %
